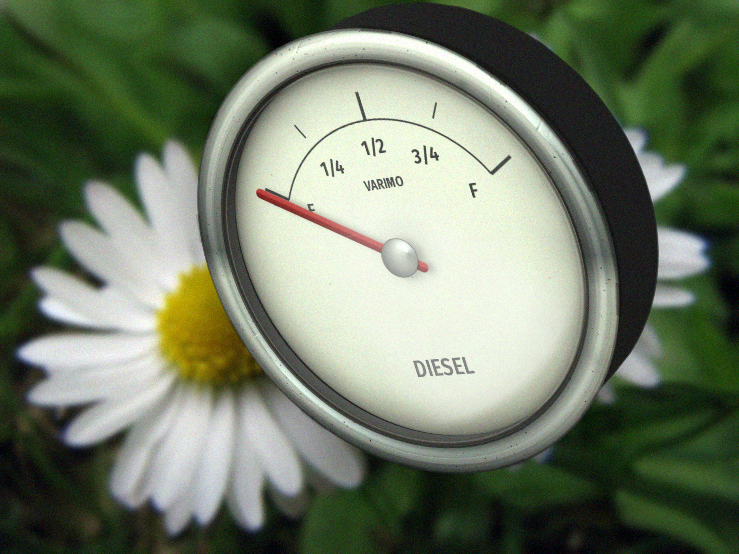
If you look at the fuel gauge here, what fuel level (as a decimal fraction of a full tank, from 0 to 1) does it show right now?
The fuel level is 0
